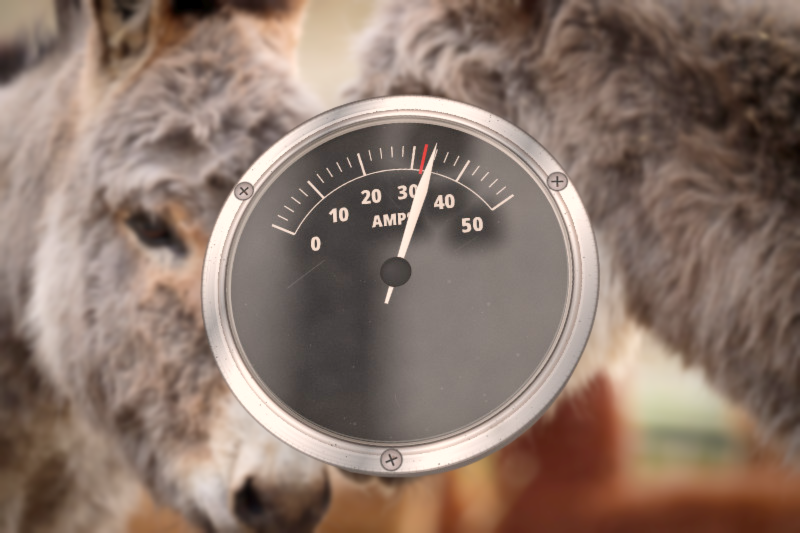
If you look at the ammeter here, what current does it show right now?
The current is 34 A
